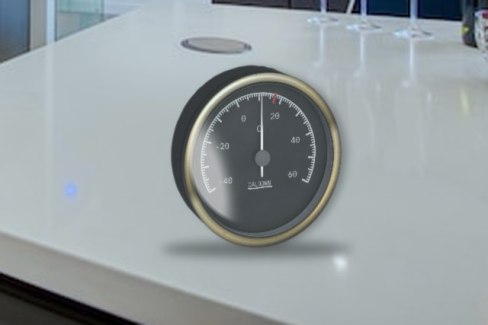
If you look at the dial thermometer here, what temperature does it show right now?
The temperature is 10 °C
